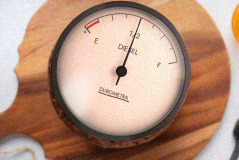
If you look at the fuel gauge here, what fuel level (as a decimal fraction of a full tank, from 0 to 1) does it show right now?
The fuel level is 0.5
